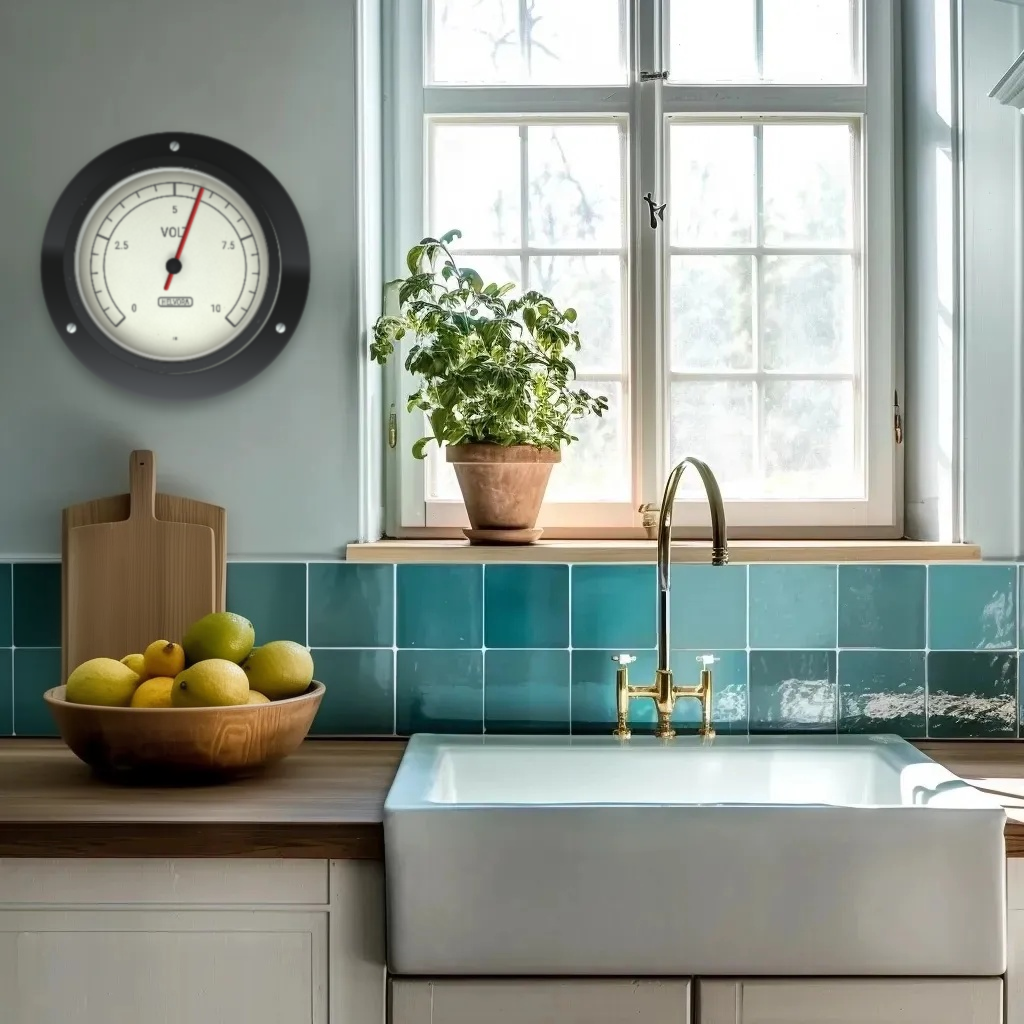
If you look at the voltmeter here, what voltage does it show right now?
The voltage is 5.75 V
